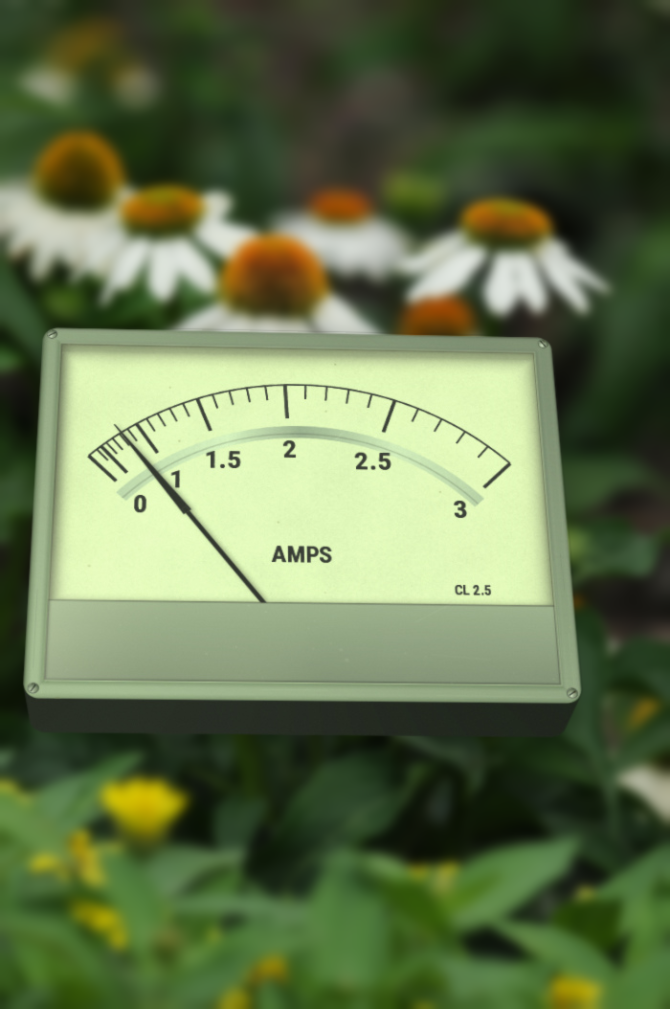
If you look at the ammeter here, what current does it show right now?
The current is 0.8 A
